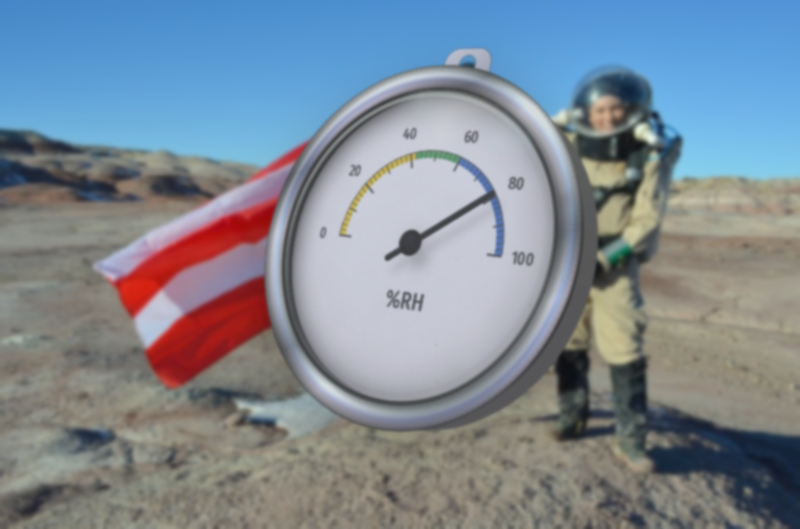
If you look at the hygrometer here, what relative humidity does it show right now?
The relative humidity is 80 %
